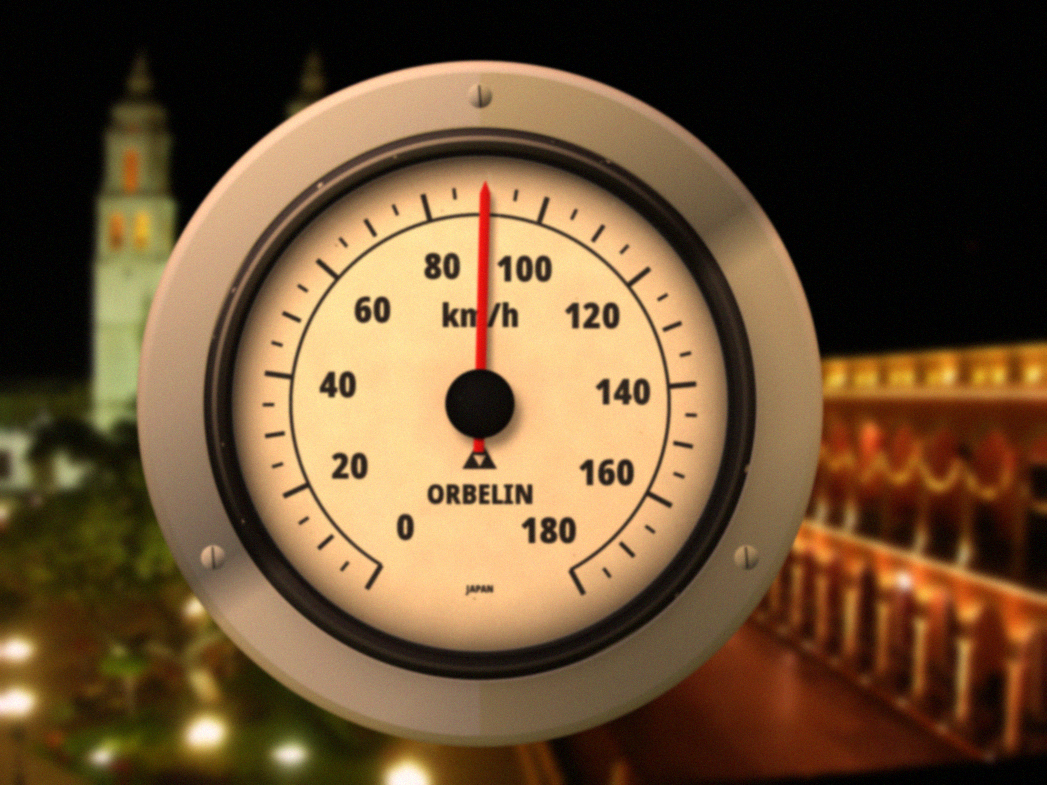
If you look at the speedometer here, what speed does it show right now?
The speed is 90 km/h
